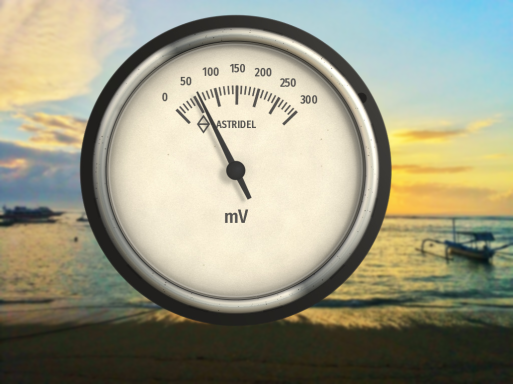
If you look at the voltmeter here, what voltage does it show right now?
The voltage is 60 mV
